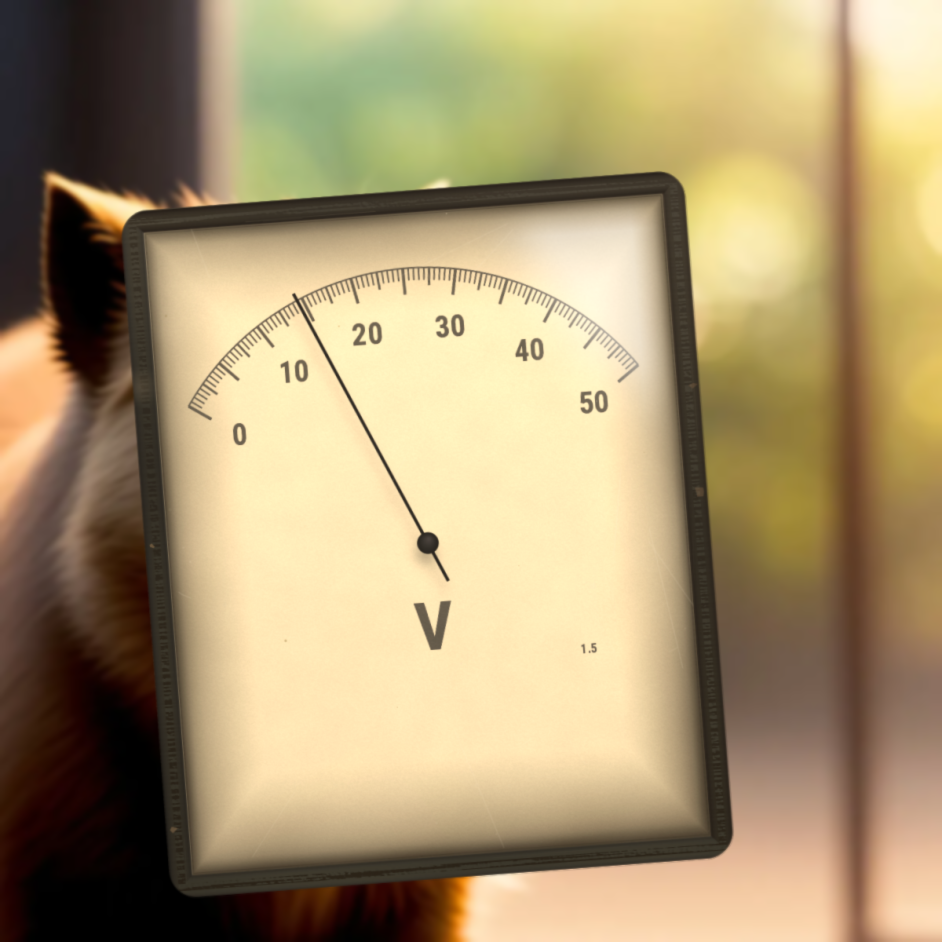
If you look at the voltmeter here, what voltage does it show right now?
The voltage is 14.5 V
